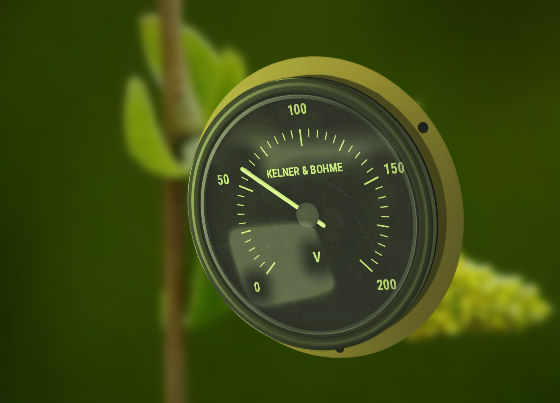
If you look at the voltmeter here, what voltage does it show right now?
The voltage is 60 V
